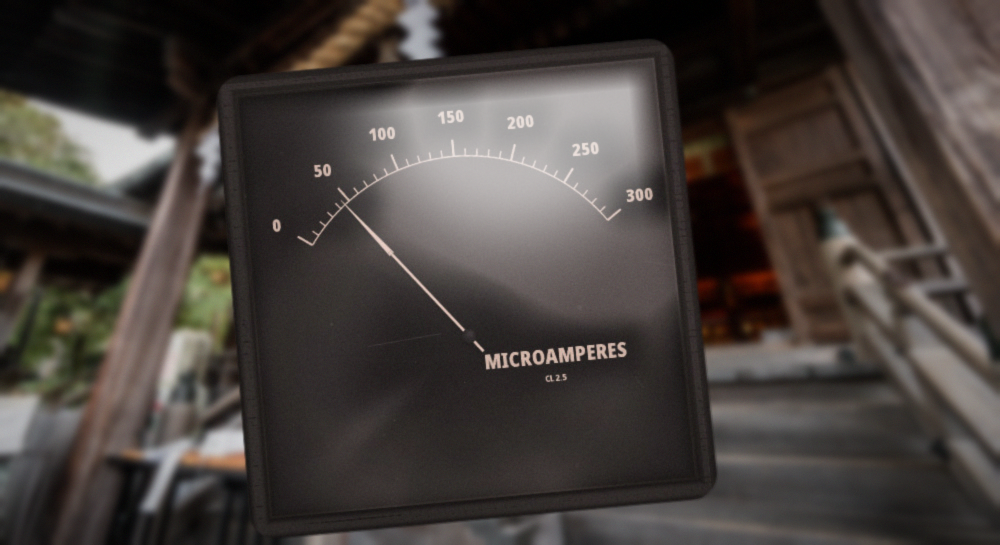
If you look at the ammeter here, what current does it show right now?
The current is 45 µA
